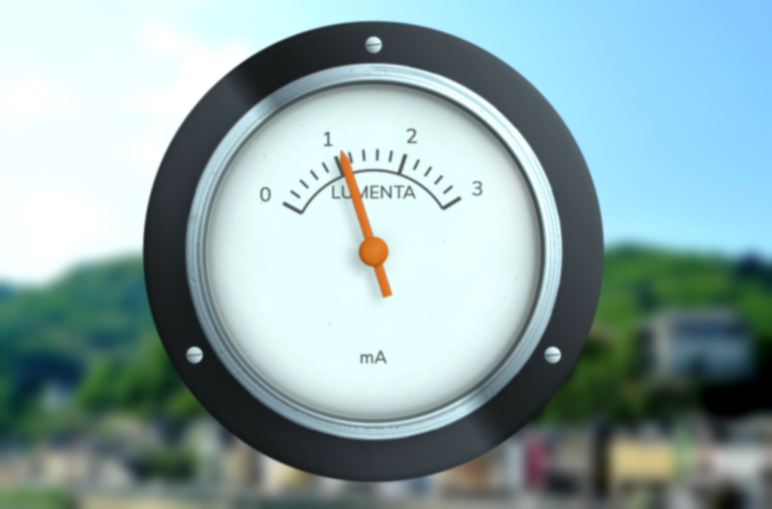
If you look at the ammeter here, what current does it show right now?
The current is 1.1 mA
